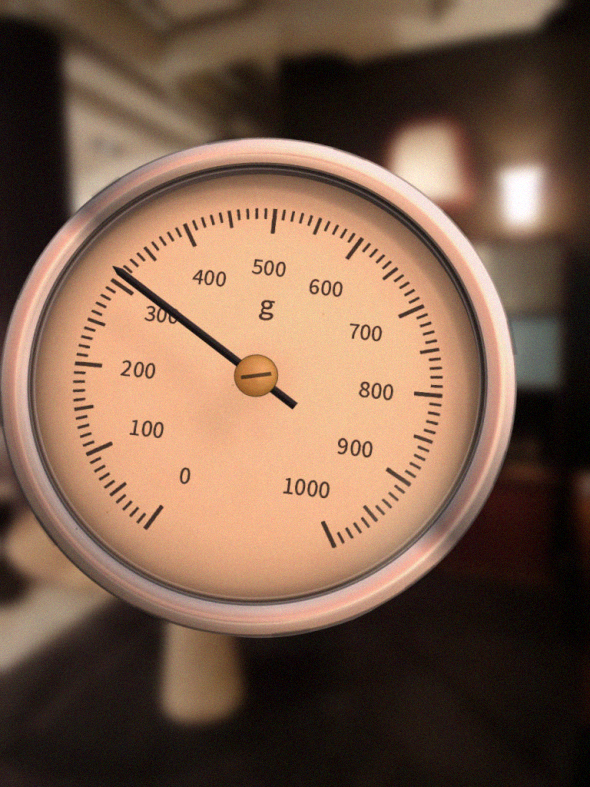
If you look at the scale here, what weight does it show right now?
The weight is 310 g
